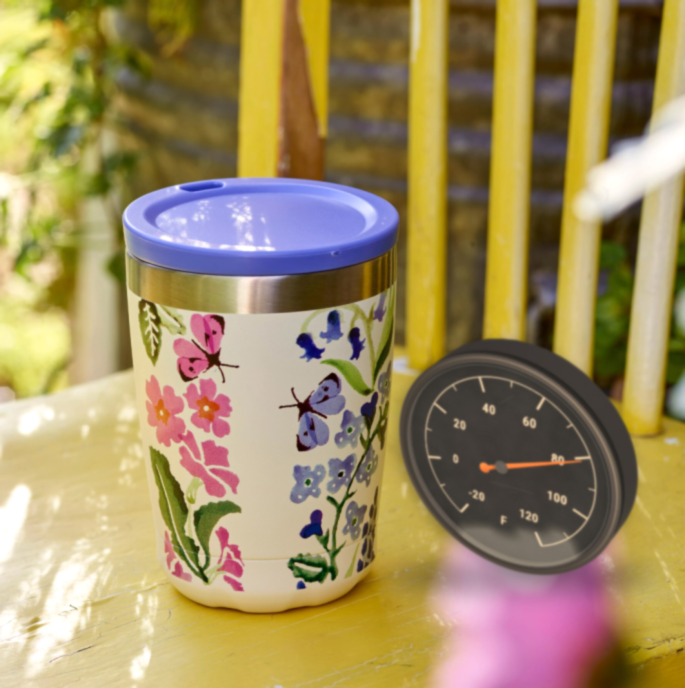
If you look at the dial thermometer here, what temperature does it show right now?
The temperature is 80 °F
